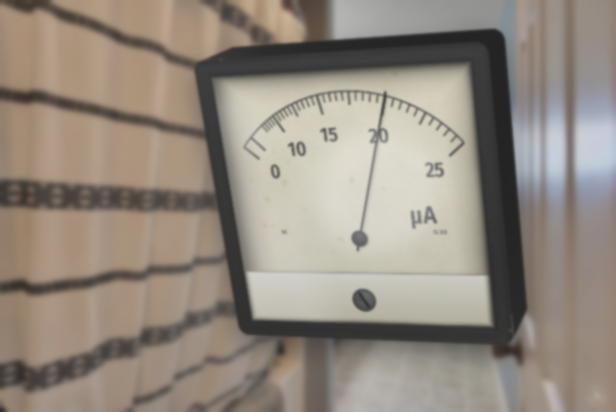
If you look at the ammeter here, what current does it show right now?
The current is 20 µA
